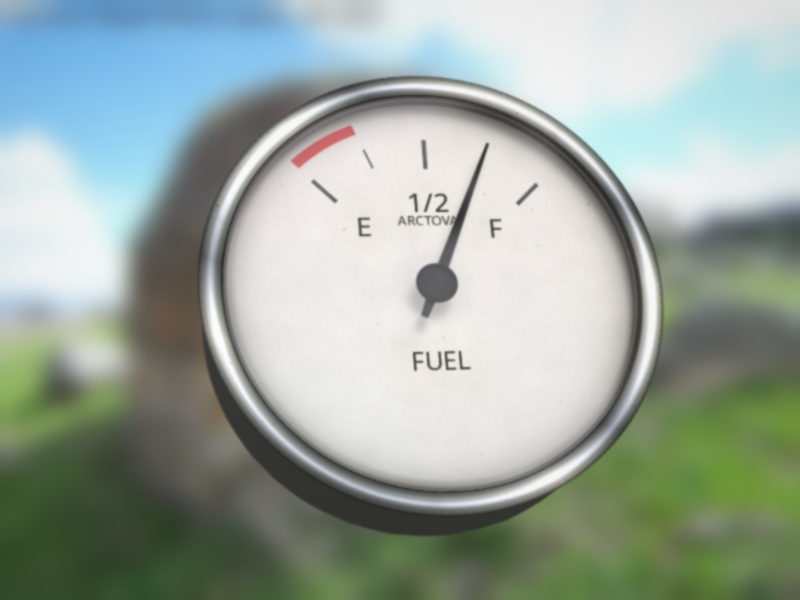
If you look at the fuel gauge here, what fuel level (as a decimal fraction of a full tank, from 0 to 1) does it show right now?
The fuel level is 0.75
